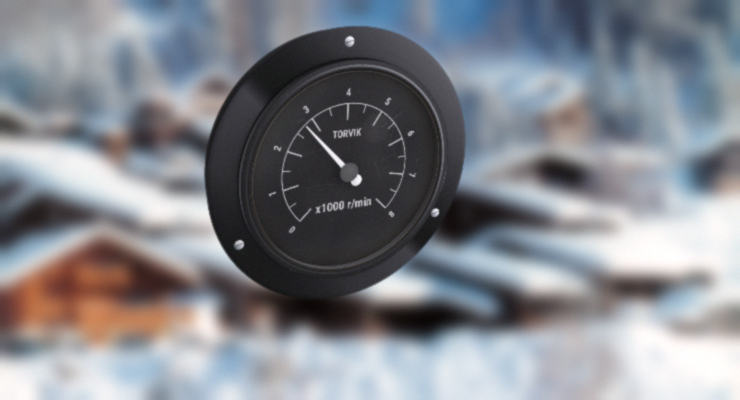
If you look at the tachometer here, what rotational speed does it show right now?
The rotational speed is 2750 rpm
